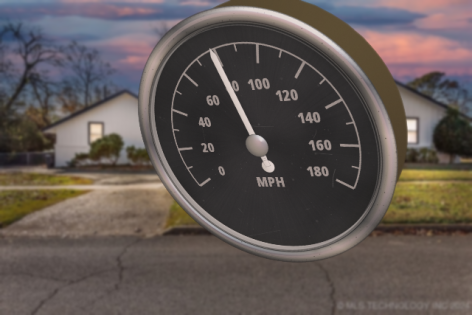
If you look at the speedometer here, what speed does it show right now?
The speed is 80 mph
